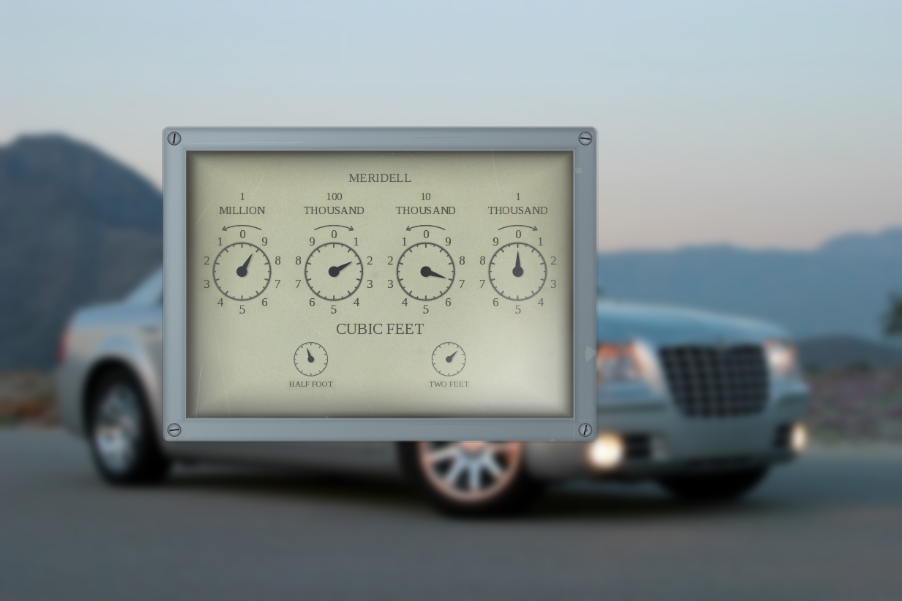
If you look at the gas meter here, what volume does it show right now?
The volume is 917000 ft³
